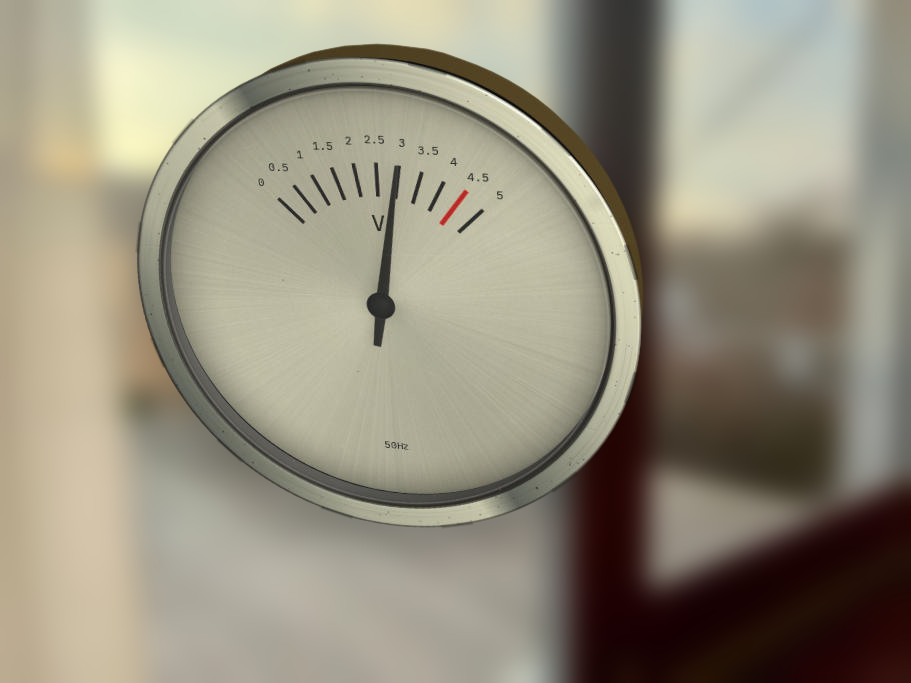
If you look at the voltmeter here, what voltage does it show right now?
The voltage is 3 V
